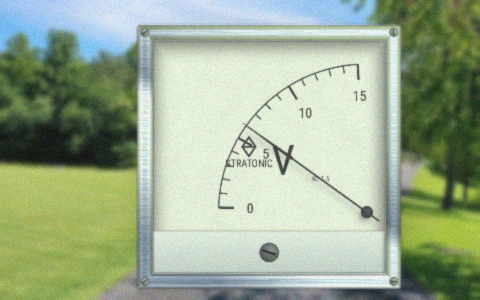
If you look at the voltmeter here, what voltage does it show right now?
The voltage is 6 V
